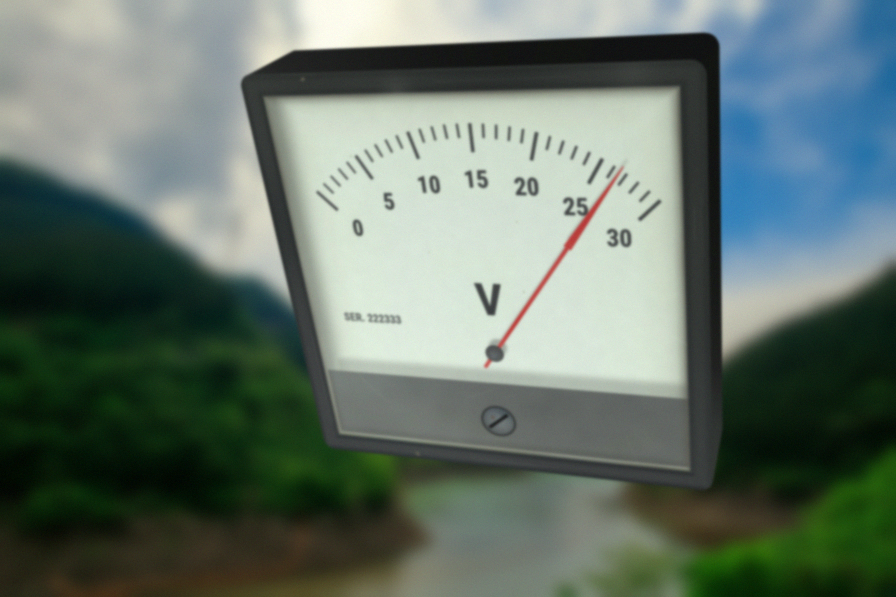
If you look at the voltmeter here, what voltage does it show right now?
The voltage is 26.5 V
